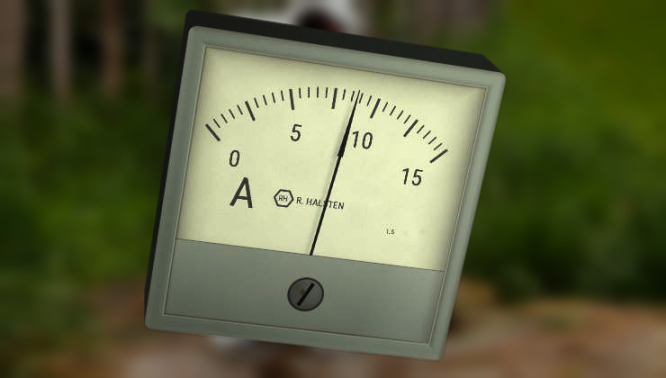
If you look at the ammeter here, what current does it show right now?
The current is 8.75 A
